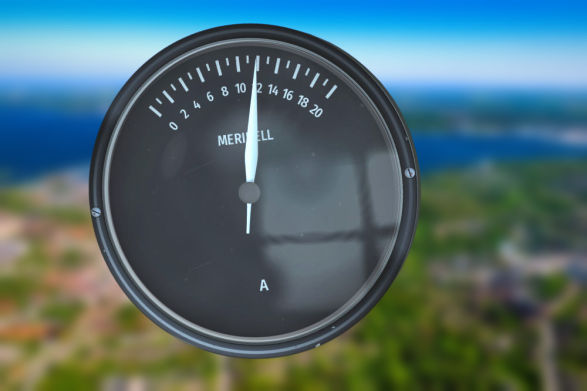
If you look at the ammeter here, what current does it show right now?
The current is 12 A
